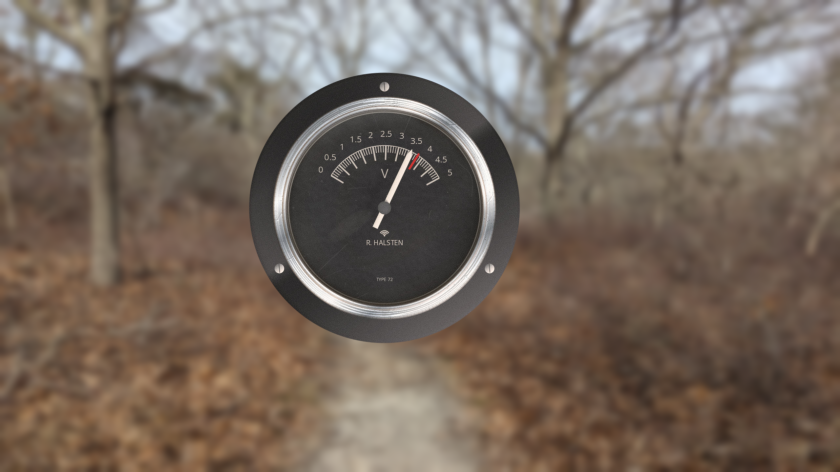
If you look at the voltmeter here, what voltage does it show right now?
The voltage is 3.5 V
